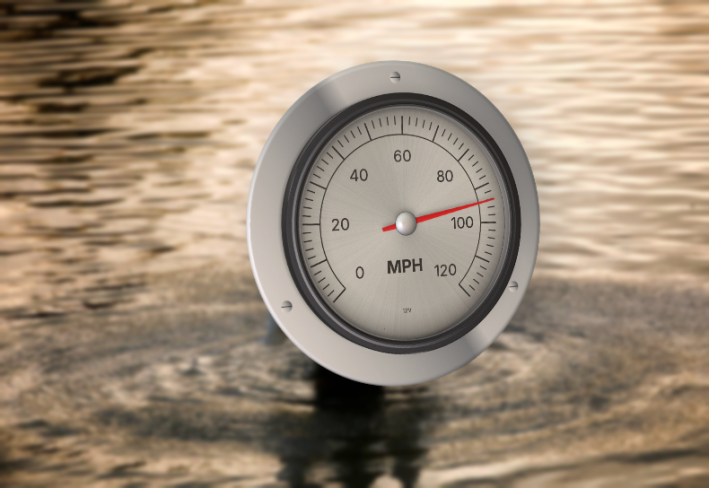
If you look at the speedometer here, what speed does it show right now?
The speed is 94 mph
